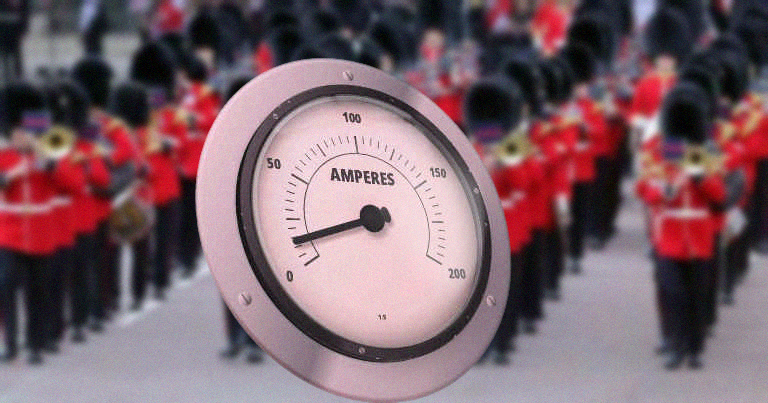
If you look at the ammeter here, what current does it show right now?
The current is 12.5 A
